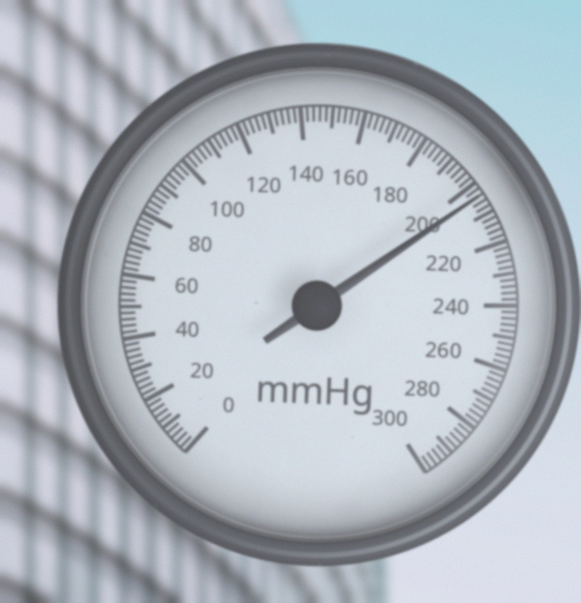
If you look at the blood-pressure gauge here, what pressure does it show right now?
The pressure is 204 mmHg
